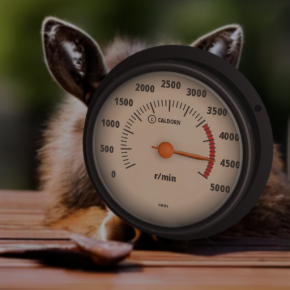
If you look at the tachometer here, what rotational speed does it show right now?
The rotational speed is 4500 rpm
